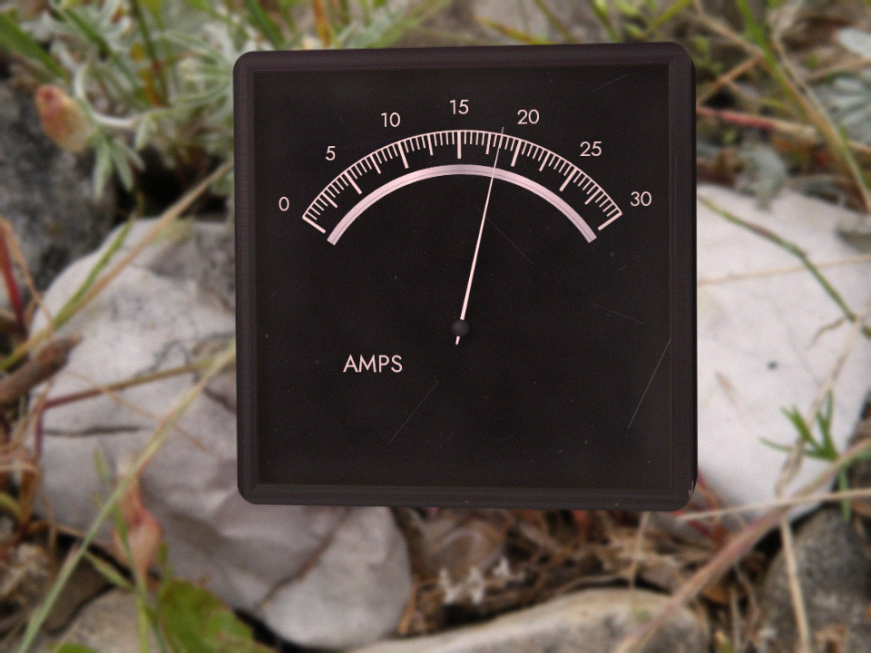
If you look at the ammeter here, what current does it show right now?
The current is 18.5 A
